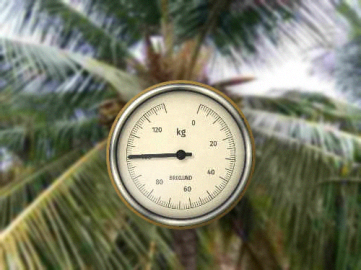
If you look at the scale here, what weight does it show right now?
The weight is 100 kg
